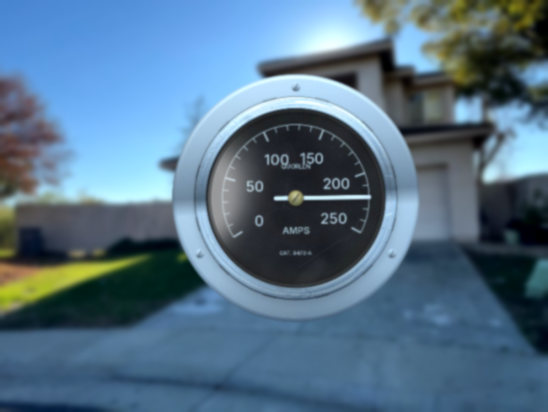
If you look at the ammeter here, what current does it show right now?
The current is 220 A
